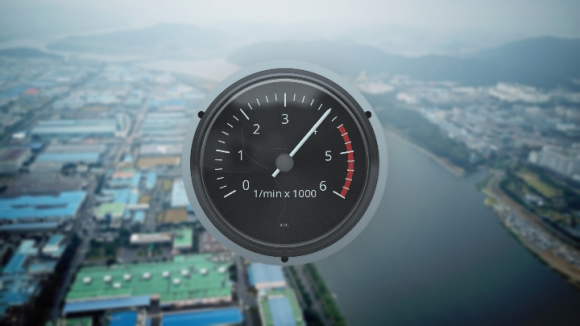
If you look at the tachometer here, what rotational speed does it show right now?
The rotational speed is 4000 rpm
